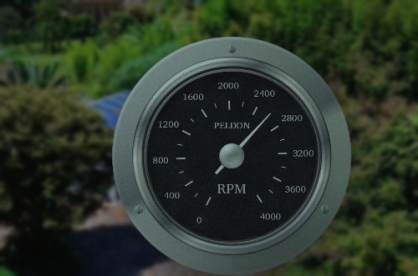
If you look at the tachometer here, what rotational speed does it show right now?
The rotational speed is 2600 rpm
